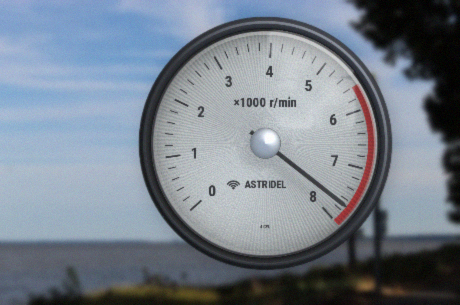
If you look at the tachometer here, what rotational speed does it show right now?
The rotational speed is 7700 rpm
